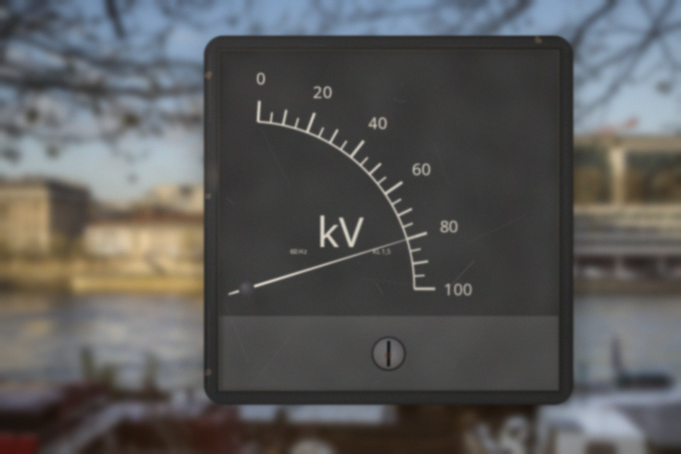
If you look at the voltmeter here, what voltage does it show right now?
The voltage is 80 kV
